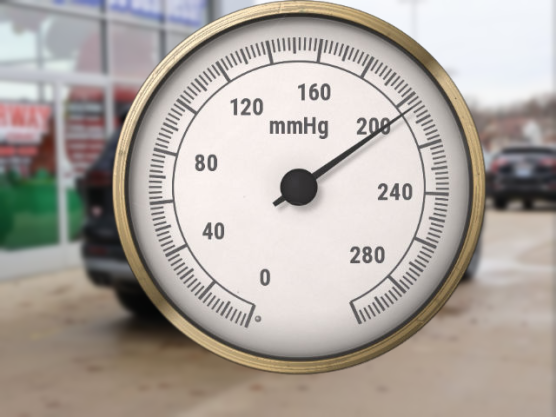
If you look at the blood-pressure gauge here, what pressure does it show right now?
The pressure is 204 mmHg
